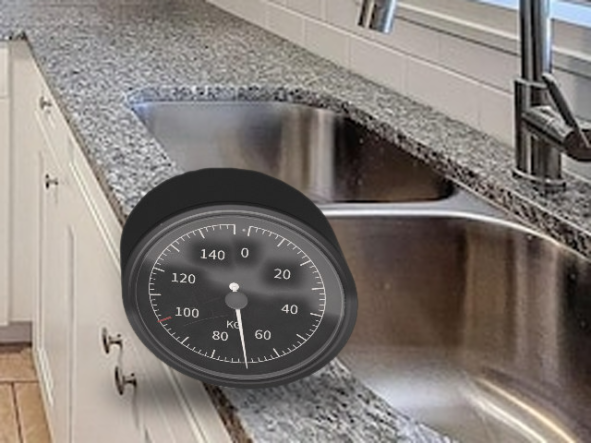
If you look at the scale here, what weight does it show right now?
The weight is 70 kg
